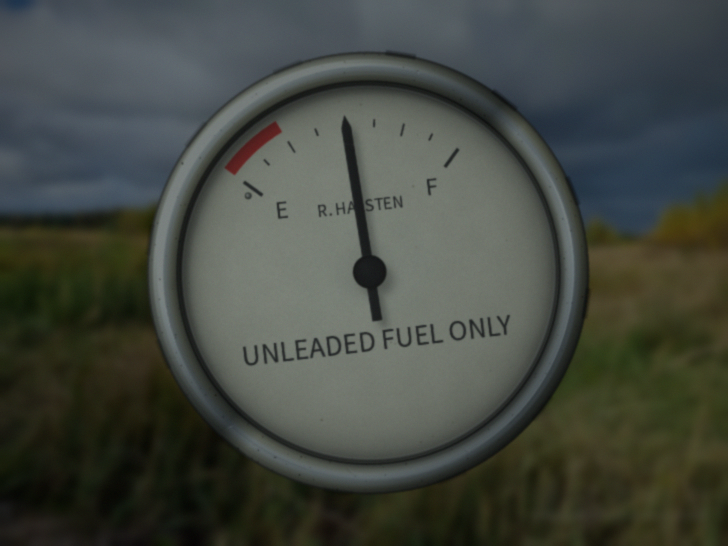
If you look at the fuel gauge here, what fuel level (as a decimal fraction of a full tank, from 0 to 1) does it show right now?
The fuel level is 0.5
